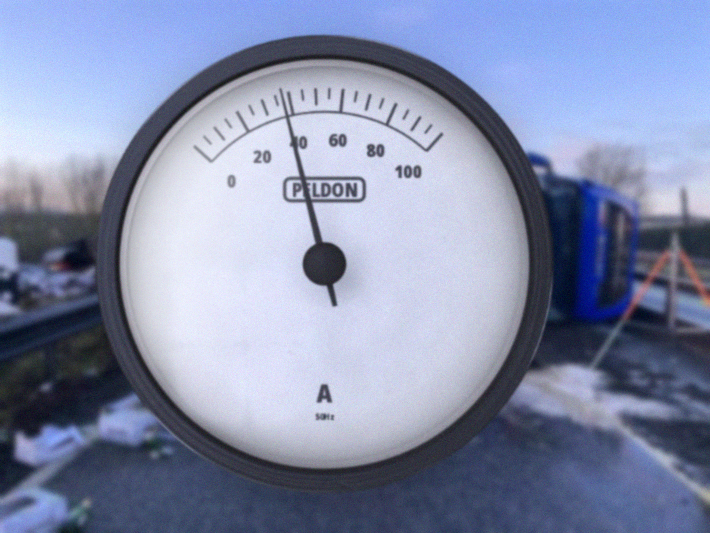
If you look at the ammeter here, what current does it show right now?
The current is 37.5 A
